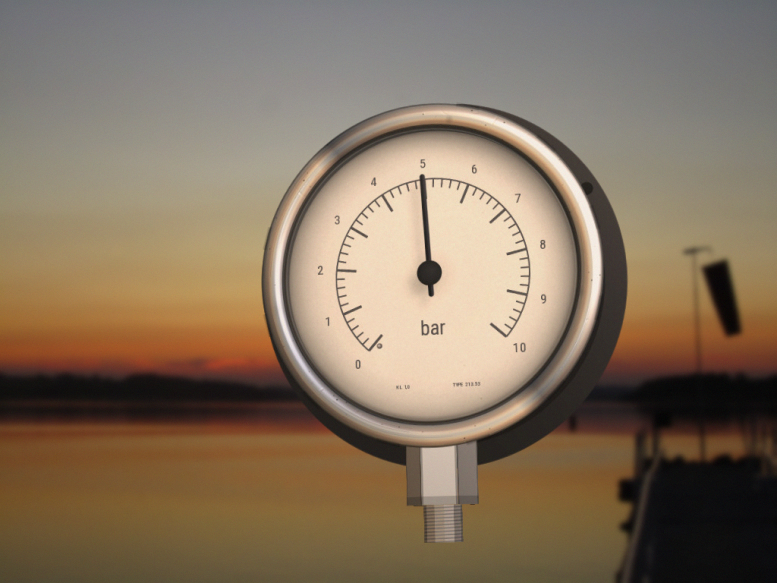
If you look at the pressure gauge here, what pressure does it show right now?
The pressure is 5 bar
